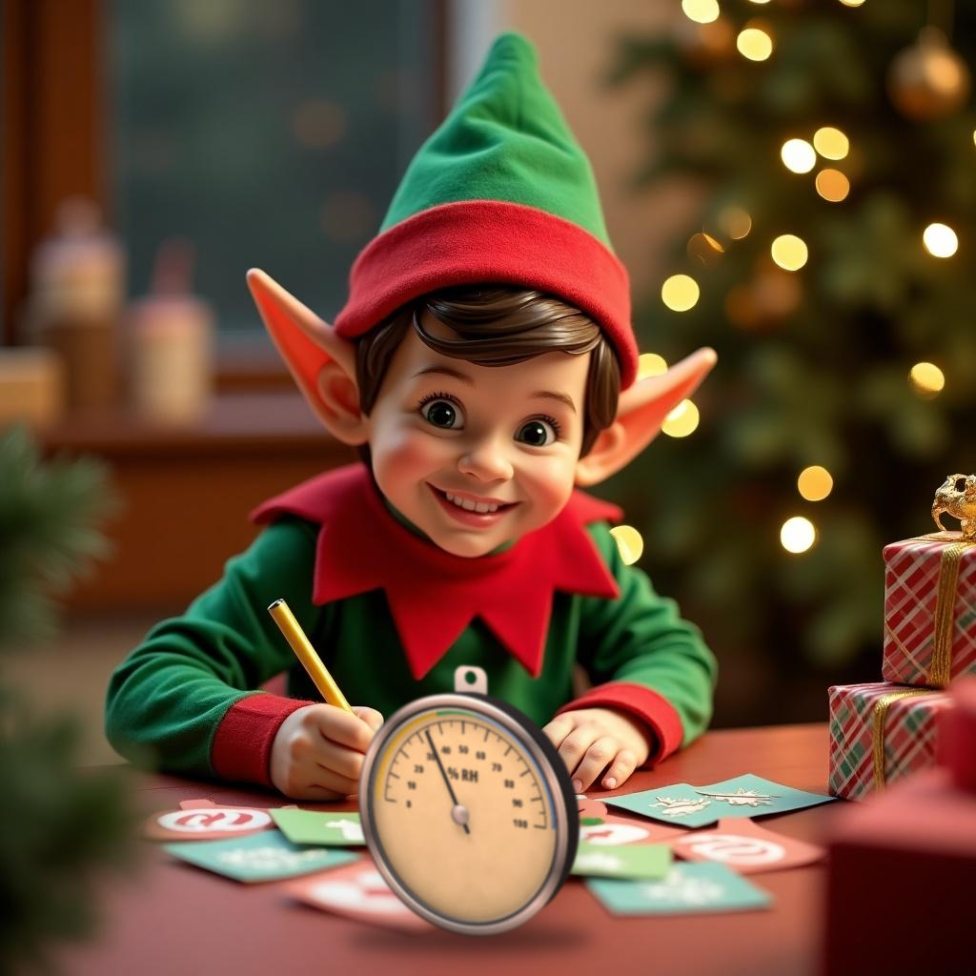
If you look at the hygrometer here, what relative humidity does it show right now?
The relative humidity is 35 %
